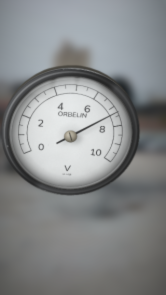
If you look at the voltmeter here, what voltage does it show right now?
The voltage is 7.25 V
